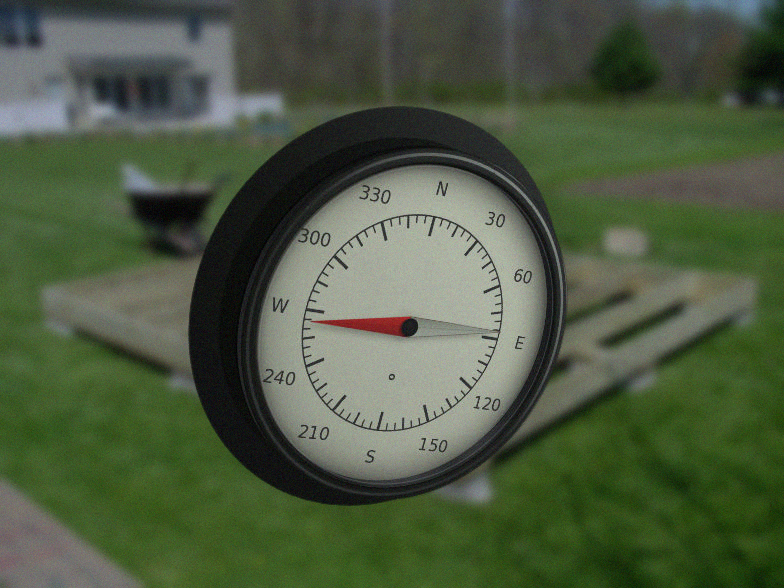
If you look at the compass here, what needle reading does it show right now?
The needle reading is 265 °
